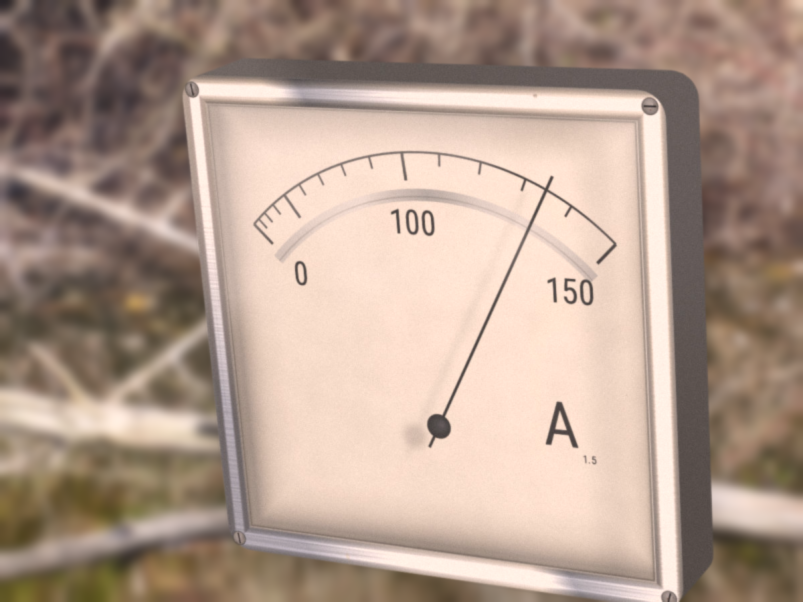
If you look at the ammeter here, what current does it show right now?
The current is 135 A
